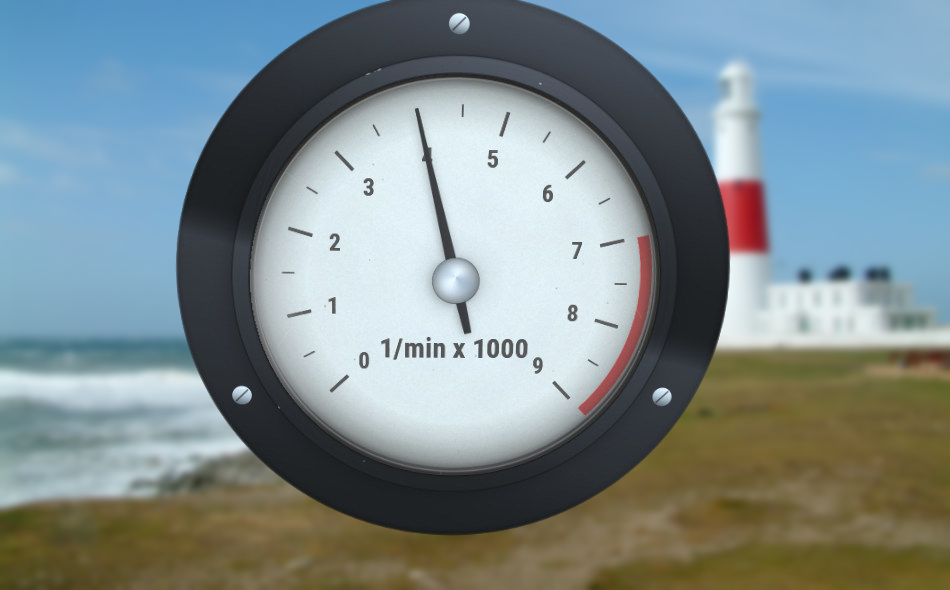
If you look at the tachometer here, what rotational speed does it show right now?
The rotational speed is 4000 rpm
